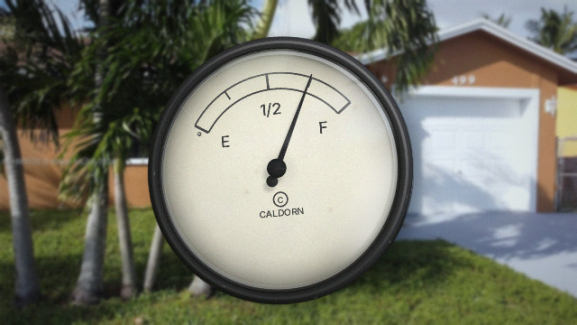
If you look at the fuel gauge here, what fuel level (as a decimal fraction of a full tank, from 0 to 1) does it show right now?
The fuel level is 0.75
